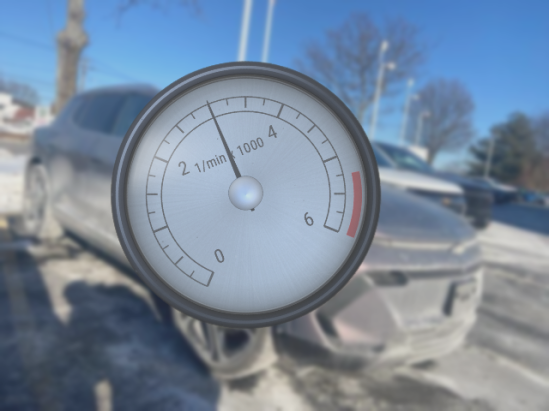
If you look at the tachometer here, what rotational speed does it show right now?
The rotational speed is 3000 rpm
